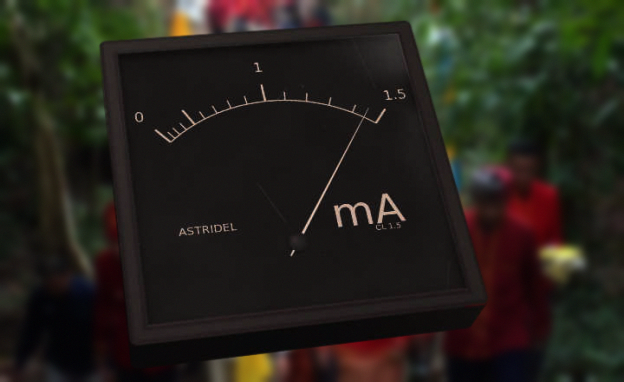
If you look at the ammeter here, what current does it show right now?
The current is 1.45 mA
